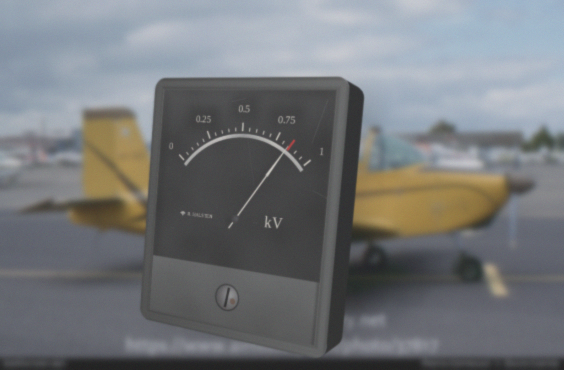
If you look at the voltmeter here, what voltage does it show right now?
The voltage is 0.85 kV
